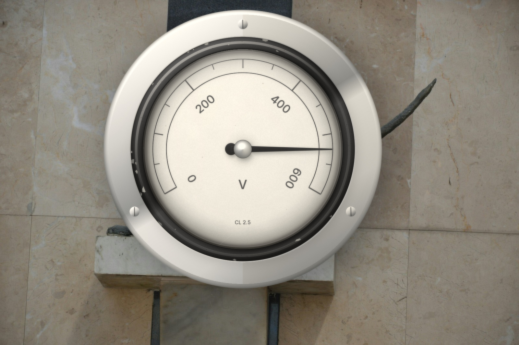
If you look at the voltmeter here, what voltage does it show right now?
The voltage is 525 V
